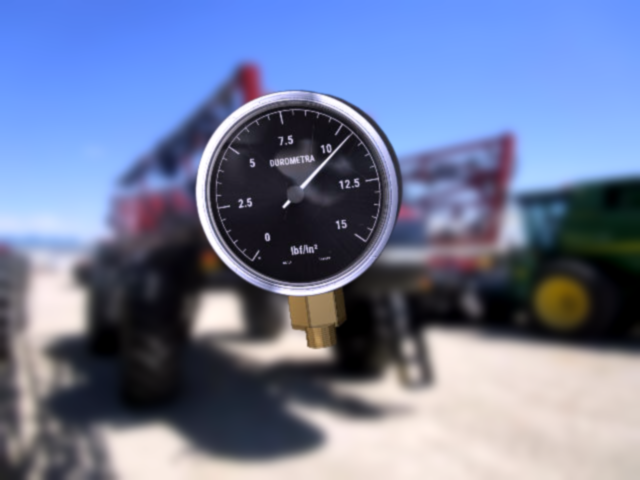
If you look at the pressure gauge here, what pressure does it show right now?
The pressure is 10.5 psi
